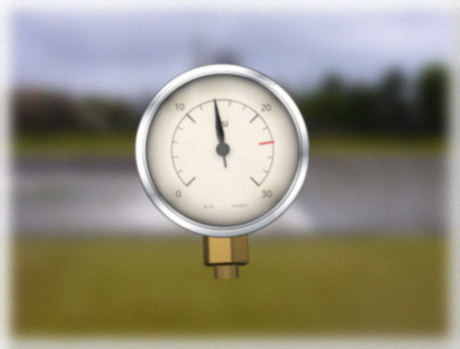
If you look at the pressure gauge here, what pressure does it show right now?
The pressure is 14 psi
